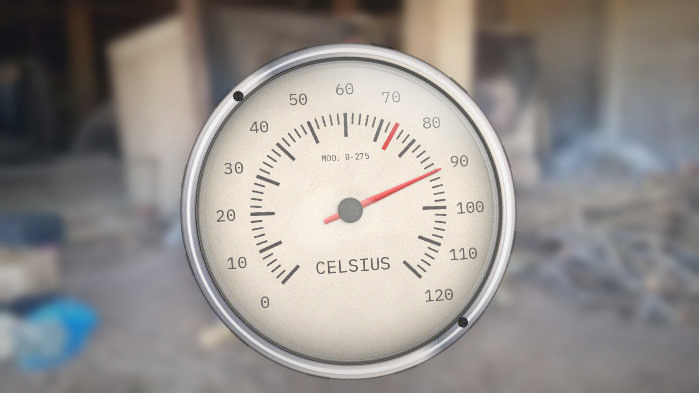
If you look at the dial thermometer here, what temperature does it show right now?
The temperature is 90 °C
